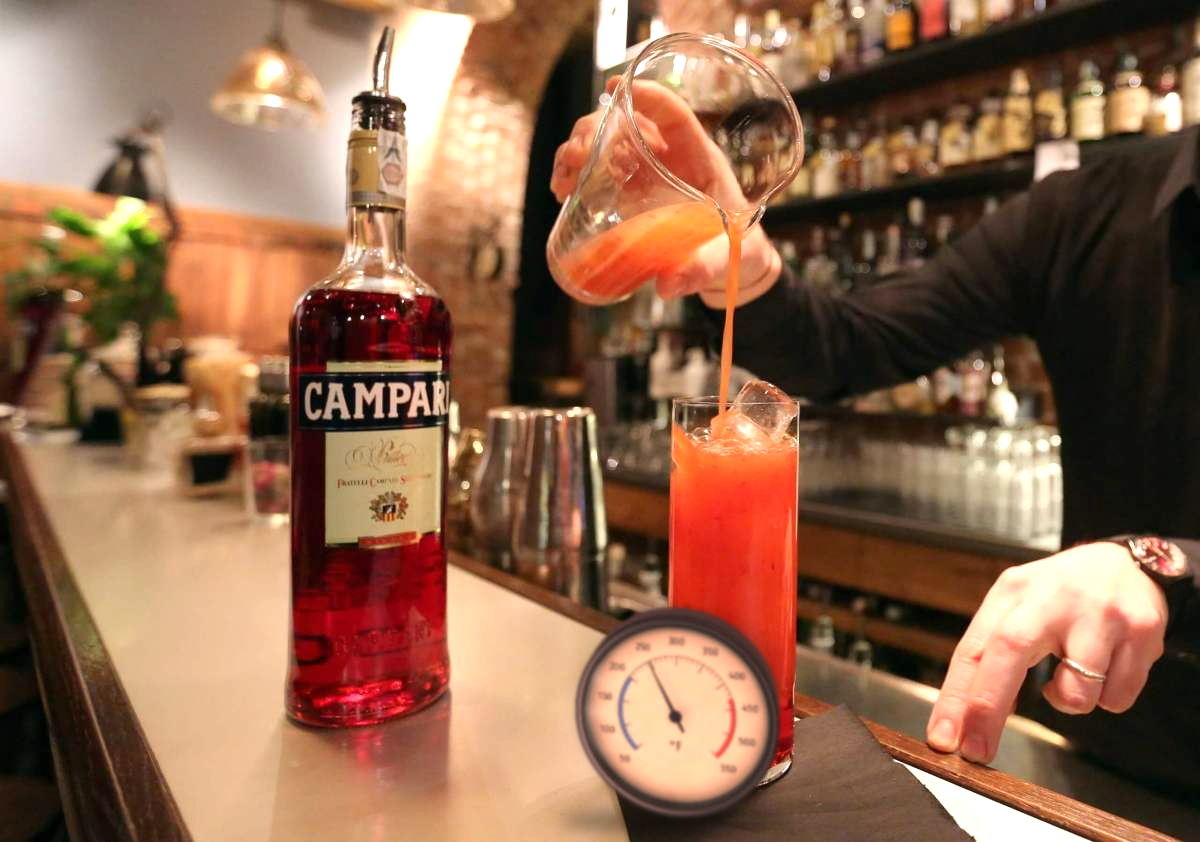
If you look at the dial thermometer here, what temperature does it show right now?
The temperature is 250 °F
